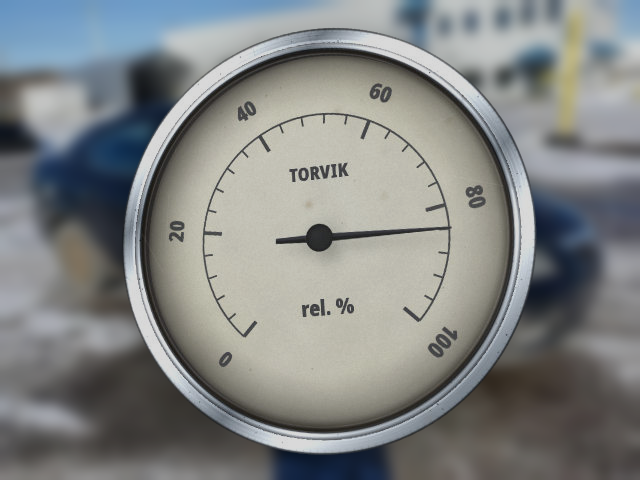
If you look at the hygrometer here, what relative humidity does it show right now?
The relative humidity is 84 %
